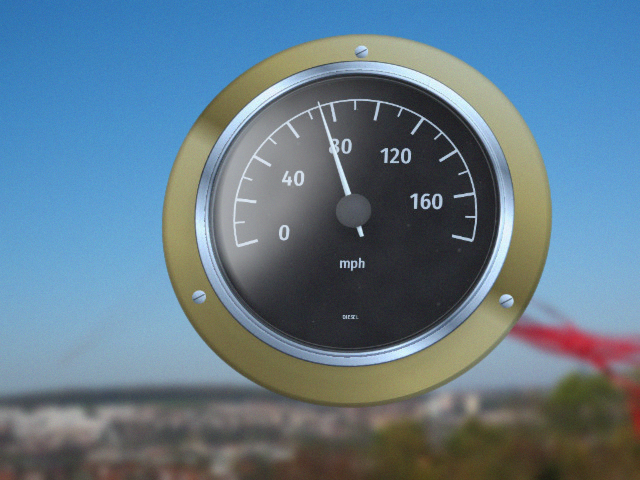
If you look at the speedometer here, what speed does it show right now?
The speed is 75 mph
